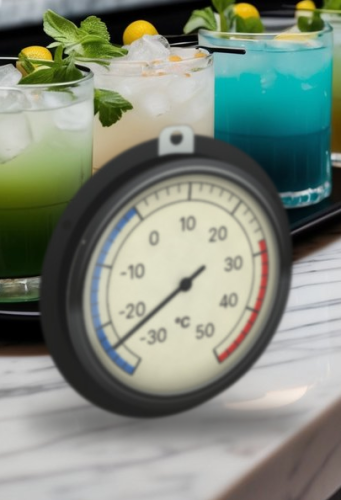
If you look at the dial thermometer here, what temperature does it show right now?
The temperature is -24 °C
